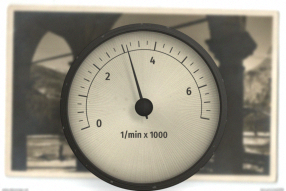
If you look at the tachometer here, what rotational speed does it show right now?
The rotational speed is 3125 rpm
